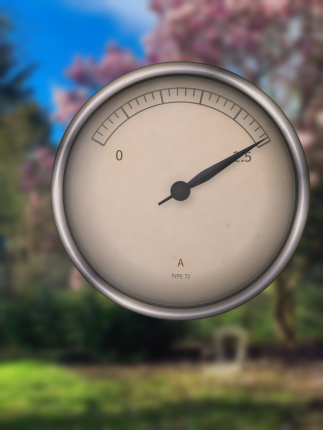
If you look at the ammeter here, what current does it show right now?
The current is 2.45 A
